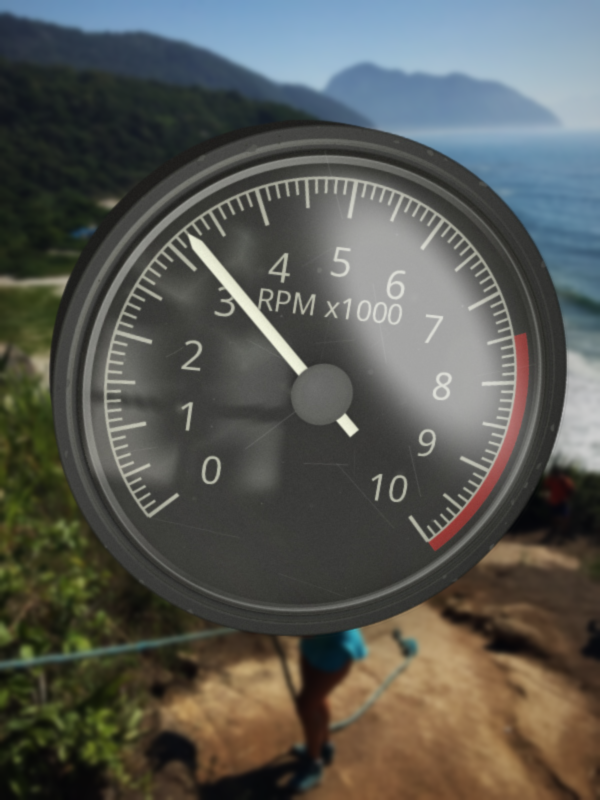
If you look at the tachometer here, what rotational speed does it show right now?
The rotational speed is 3200 rpm
